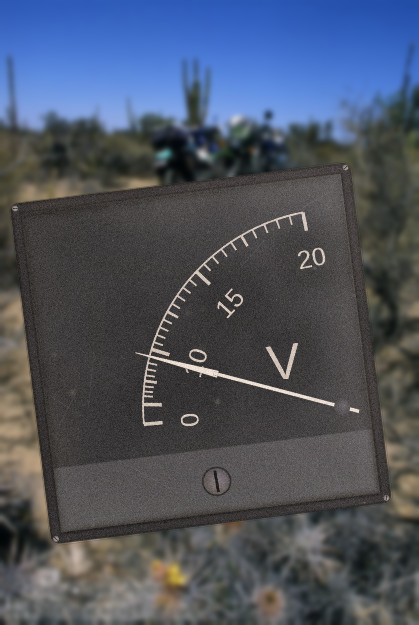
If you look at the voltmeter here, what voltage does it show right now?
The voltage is 9.5 V
